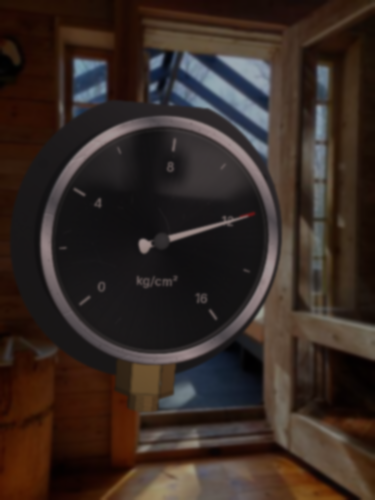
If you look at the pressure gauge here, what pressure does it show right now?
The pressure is 12 kg/cm²
